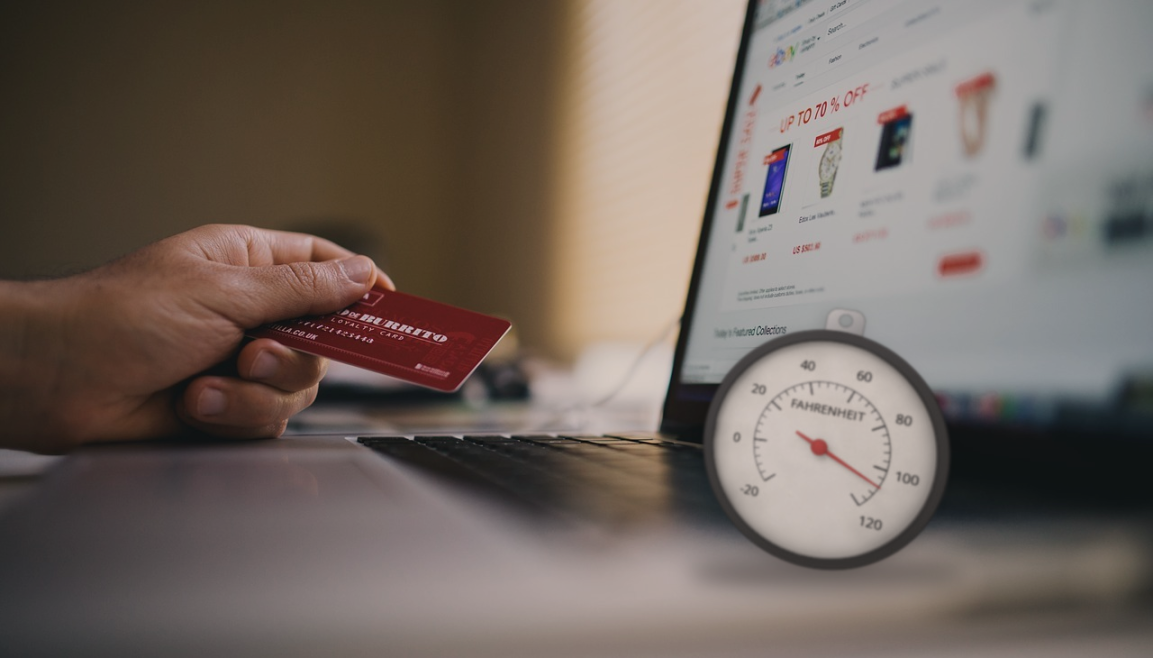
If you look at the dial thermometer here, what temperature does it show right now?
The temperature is 108 °F
